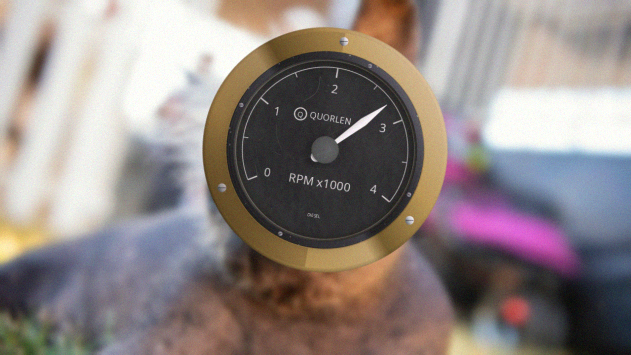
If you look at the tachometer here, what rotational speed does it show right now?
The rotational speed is 2750 rpm
